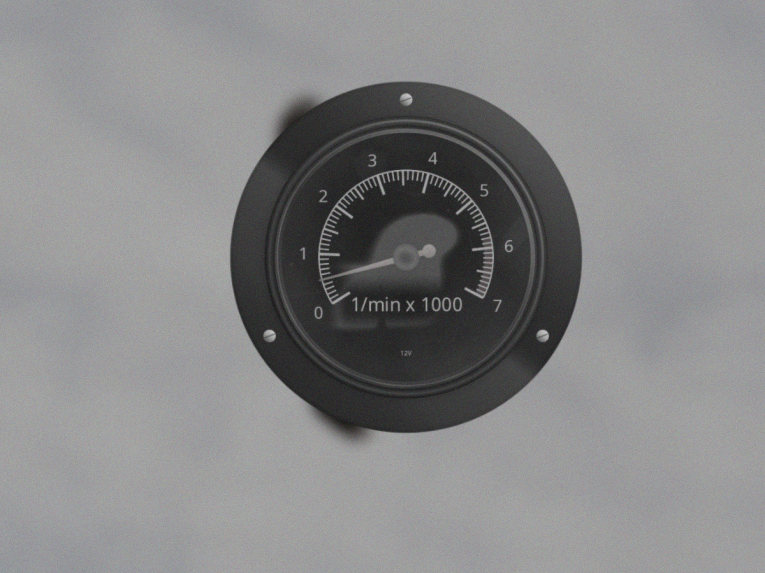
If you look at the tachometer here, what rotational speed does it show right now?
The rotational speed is 500 rpm
